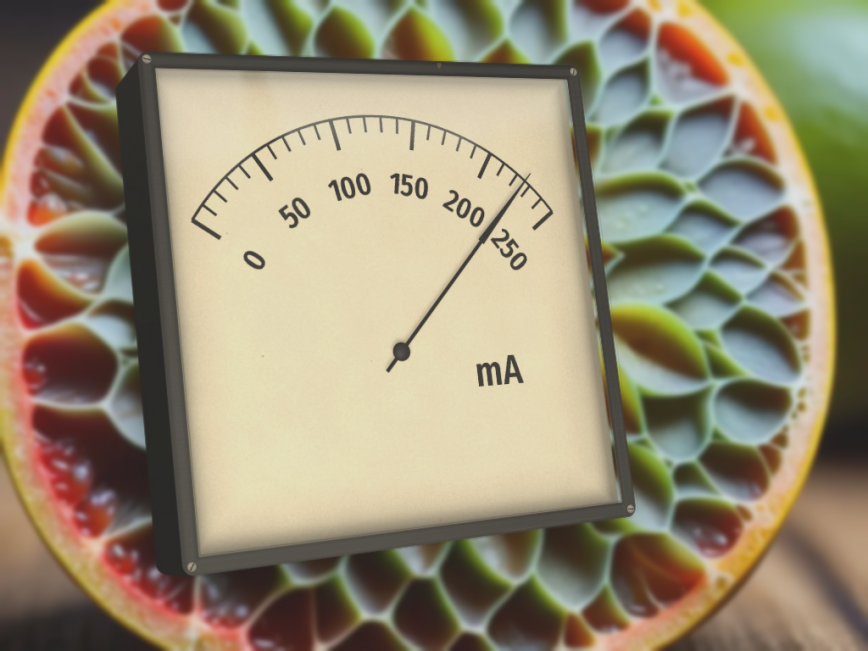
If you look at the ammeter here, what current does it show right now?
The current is 225 mA
